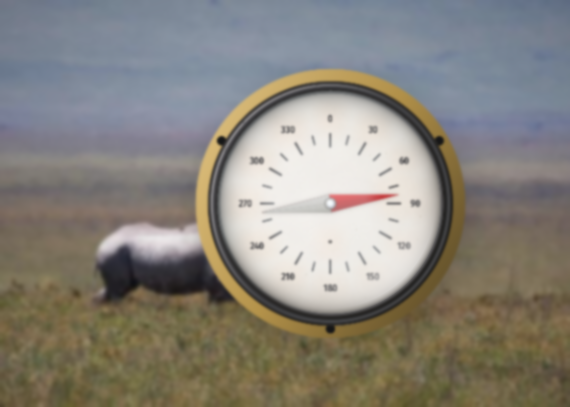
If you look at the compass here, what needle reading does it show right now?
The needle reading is 82.5 °
